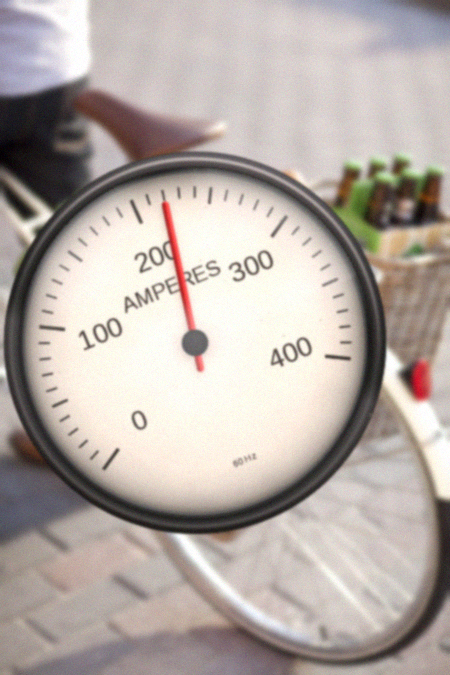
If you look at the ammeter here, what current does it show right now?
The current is 220 A
